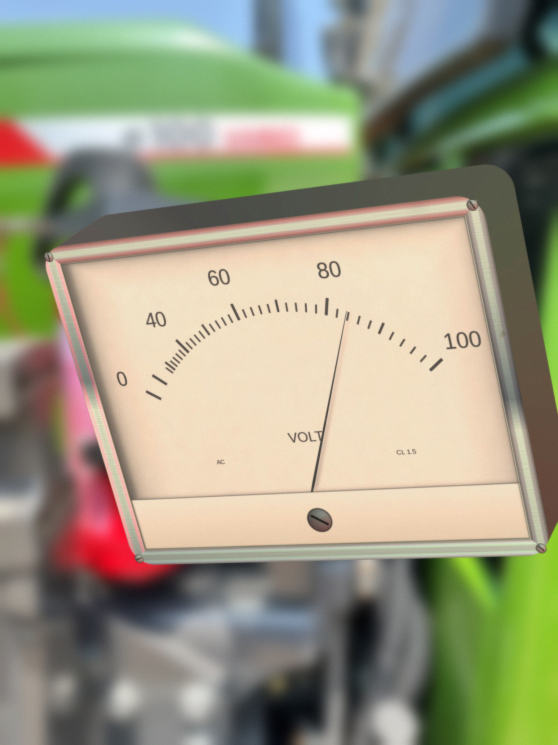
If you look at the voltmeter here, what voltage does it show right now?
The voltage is 84 V
